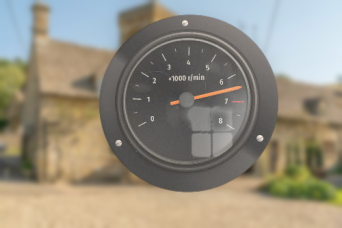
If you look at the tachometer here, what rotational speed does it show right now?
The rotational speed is 6500 rpm
